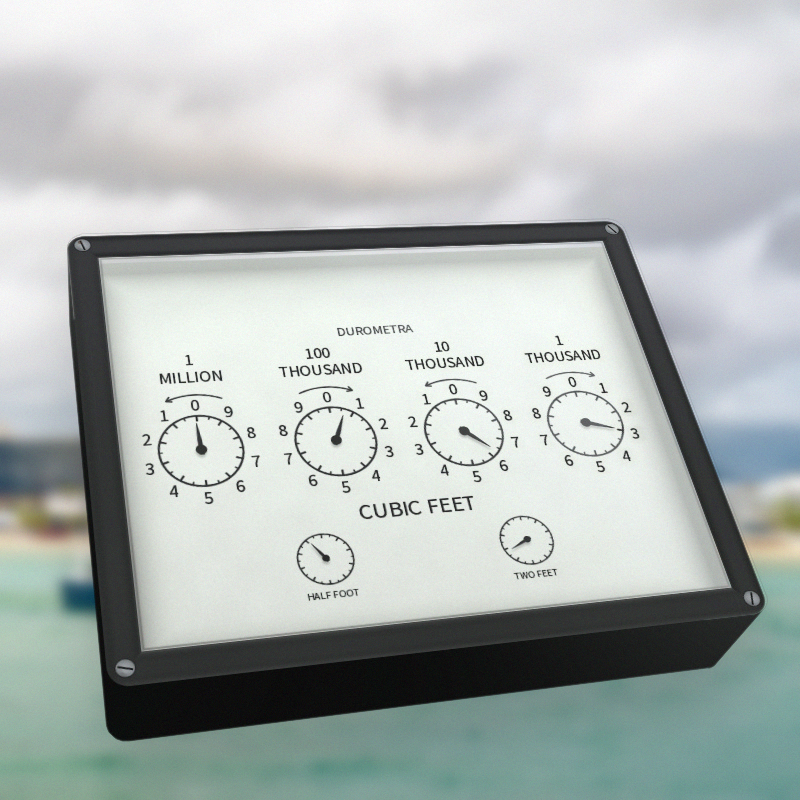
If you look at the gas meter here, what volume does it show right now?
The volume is 6300 ft³
